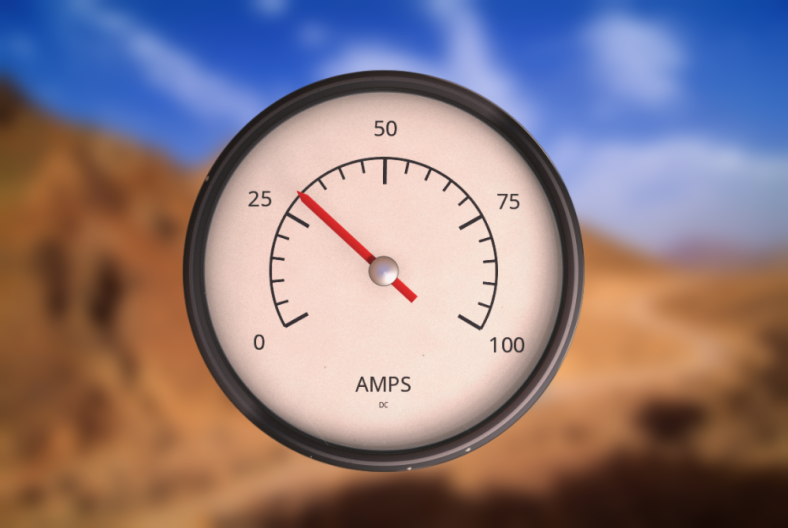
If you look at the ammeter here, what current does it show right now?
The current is 30 A
